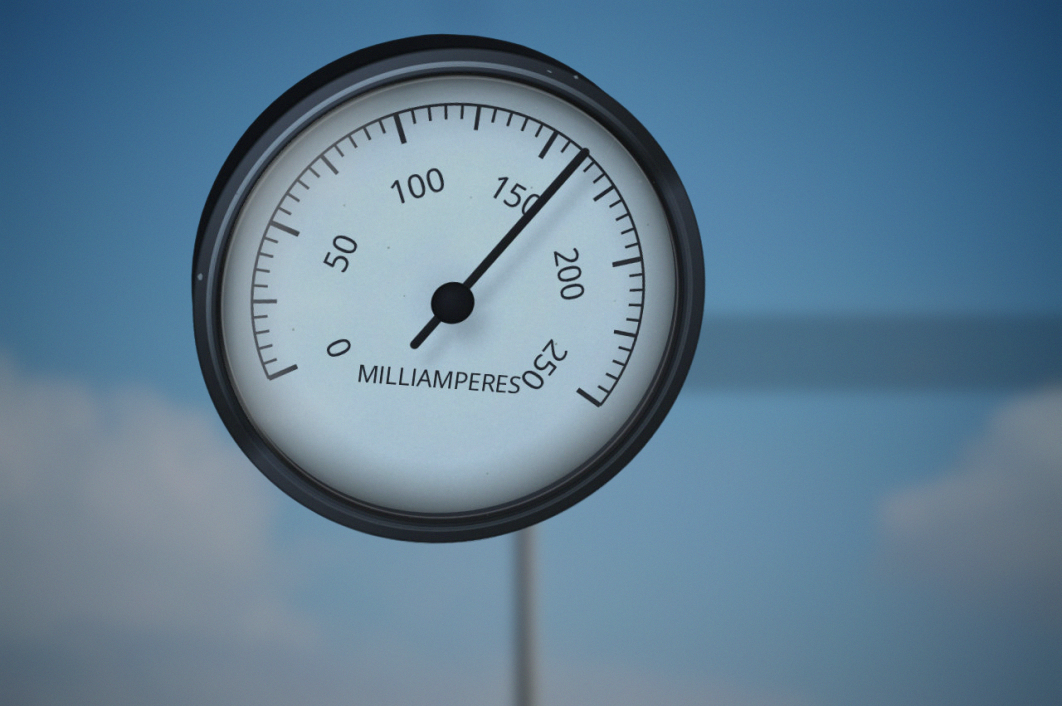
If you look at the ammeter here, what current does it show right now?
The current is 160 mA
